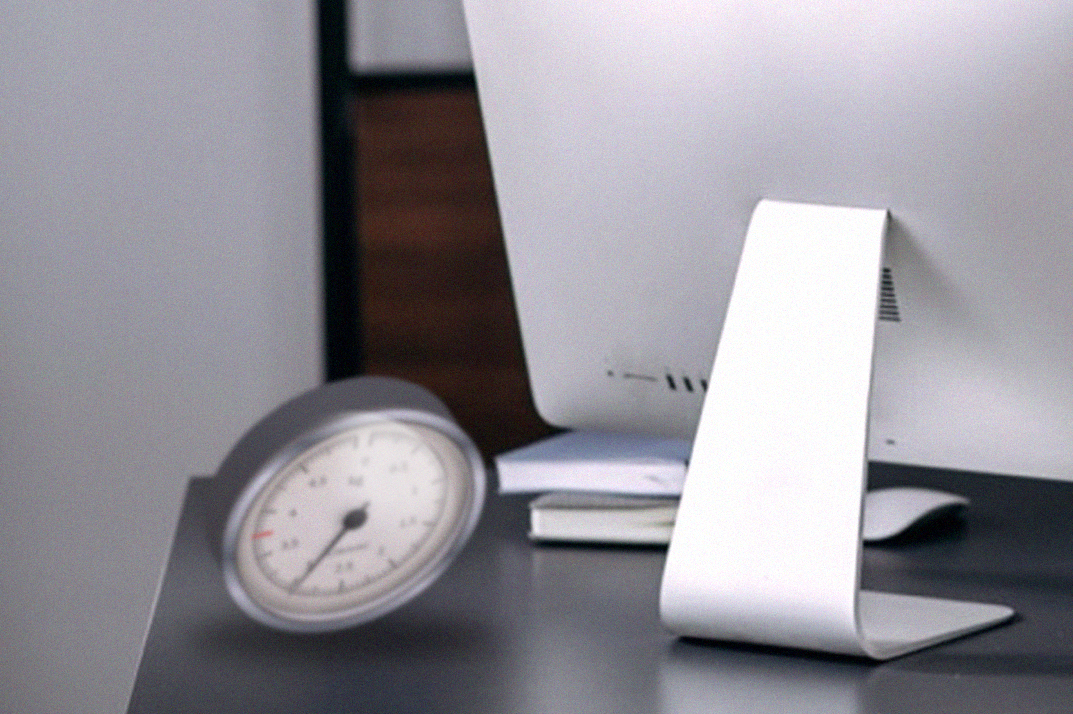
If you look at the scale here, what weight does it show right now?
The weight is 3 kg
